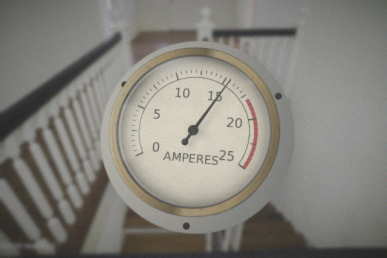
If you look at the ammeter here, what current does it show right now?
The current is 15.5 A
